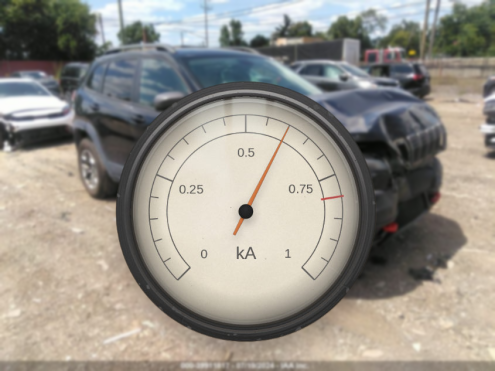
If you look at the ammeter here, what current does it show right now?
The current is 0.6 kA
